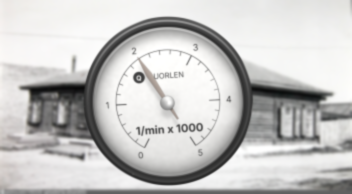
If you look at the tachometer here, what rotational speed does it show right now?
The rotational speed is 2000 rpm
